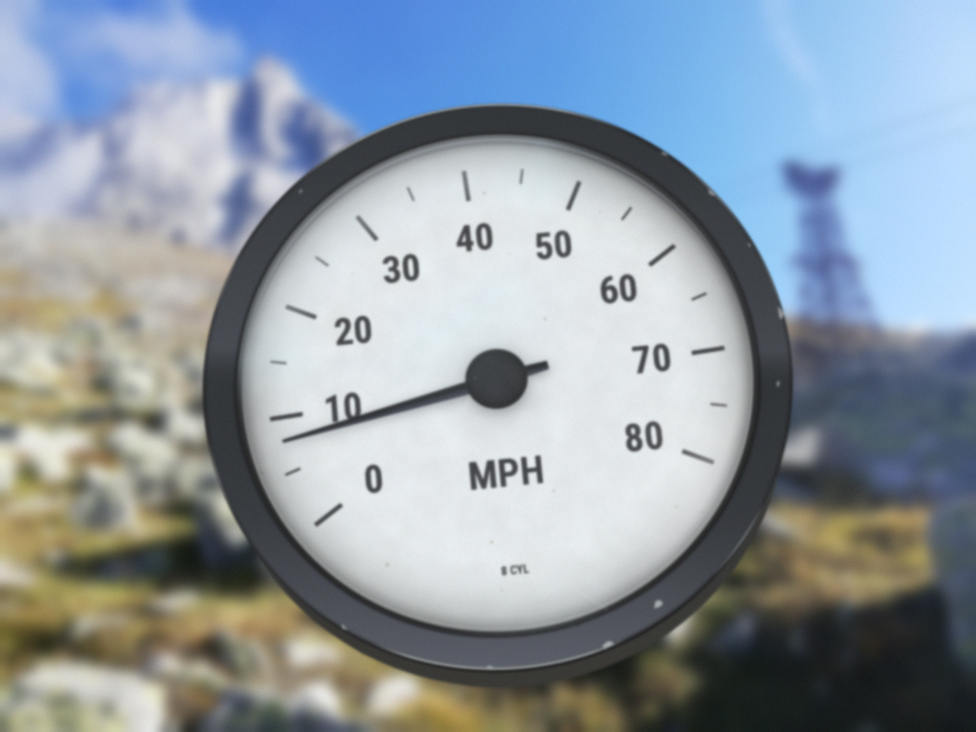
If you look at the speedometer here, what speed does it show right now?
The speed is 7.5 mph
